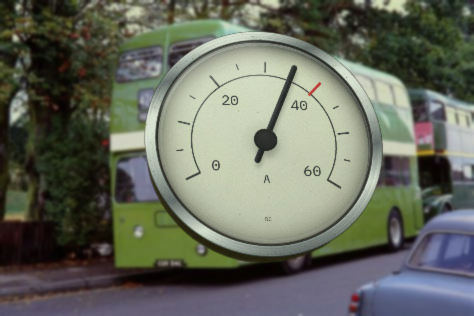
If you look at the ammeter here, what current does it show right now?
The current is 35 A
